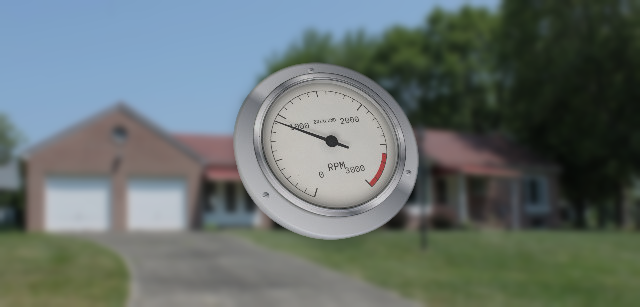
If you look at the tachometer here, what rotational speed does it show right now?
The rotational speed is 900 rpm
